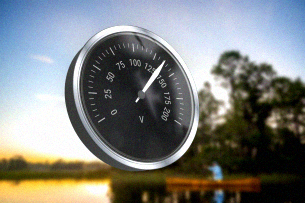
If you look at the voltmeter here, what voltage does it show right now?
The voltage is 135 V
